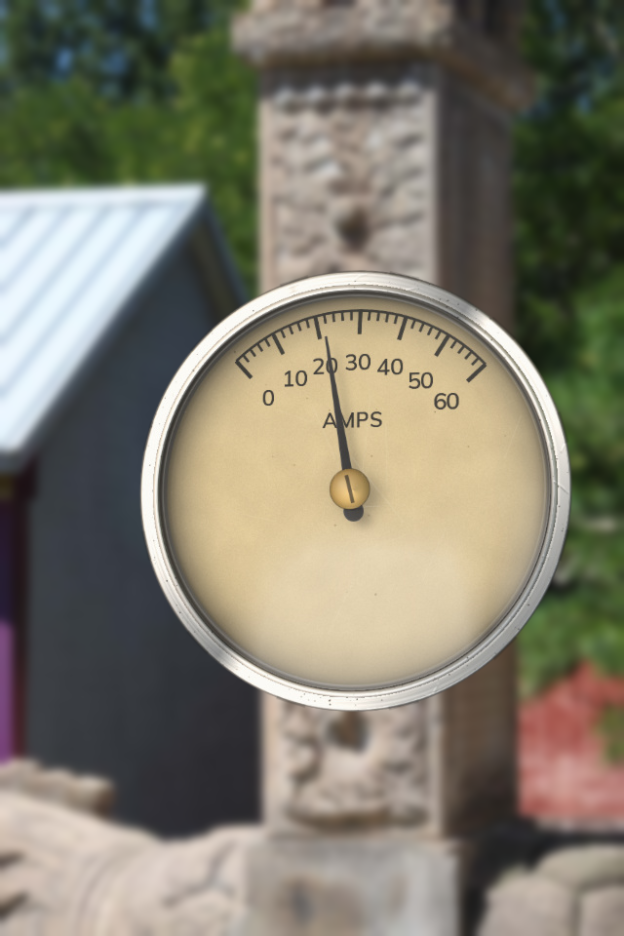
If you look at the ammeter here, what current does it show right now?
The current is 22 A
